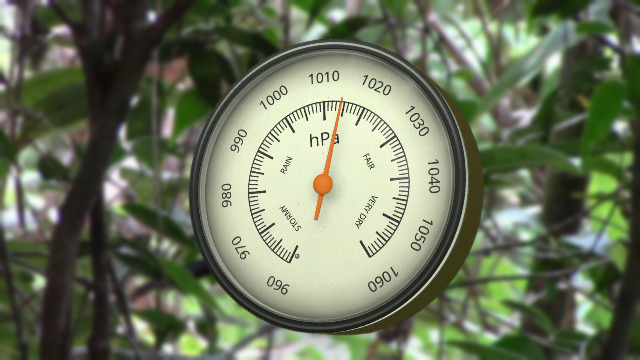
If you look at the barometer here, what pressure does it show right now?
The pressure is 1015 hPa
